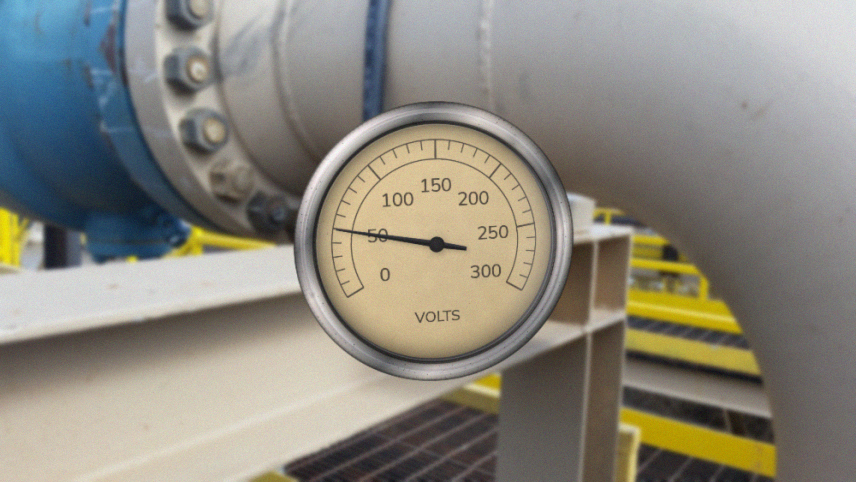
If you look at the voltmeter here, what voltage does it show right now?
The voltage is 50 V
